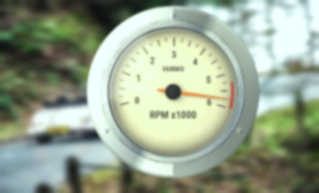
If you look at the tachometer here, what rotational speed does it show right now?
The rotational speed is 5750 rpm
